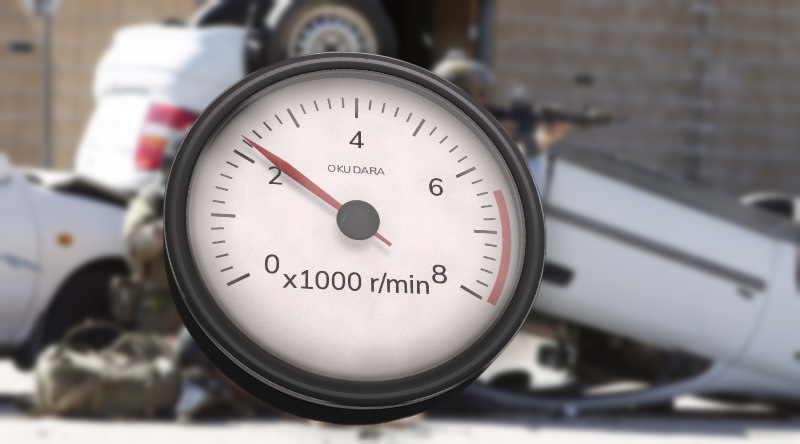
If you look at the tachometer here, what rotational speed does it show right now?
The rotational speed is 2200 rpm
